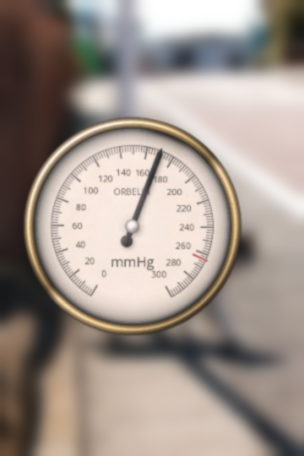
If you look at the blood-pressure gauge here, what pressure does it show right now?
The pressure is 170 mmHg
